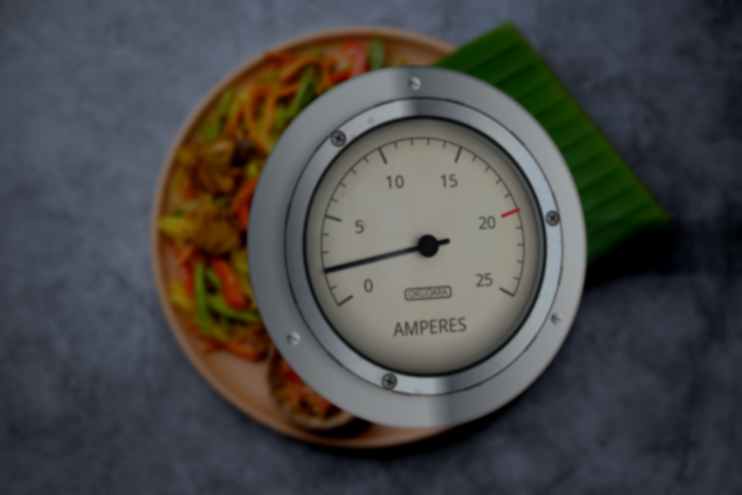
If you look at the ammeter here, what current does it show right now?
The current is 2 A
